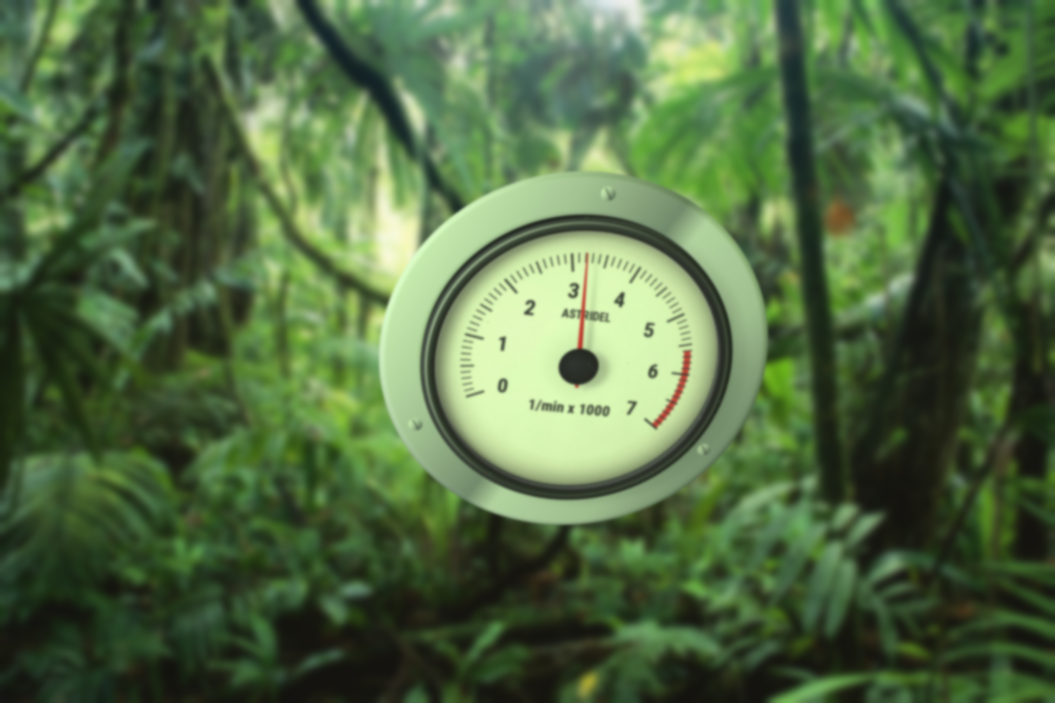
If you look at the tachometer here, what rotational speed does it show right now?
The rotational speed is 3200 rpm
